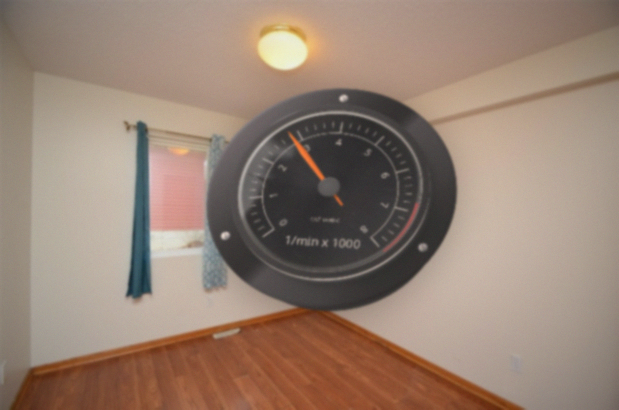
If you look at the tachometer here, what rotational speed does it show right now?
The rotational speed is 2800 rpm
